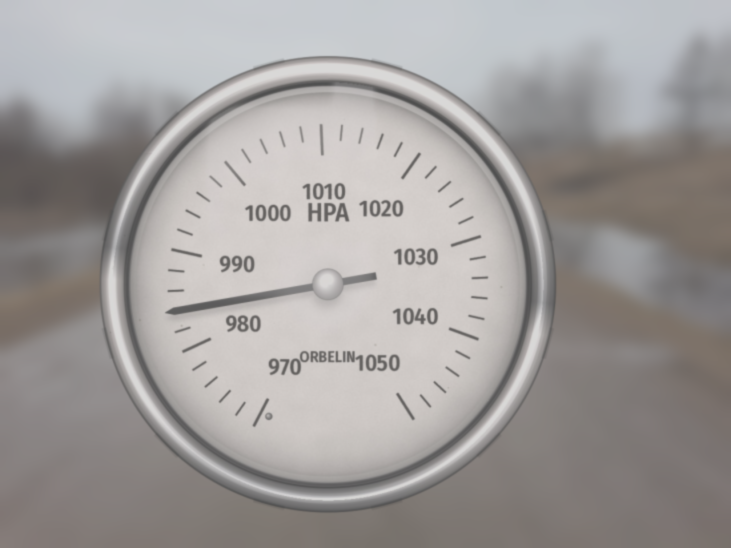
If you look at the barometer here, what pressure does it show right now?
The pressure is 984 hPa
